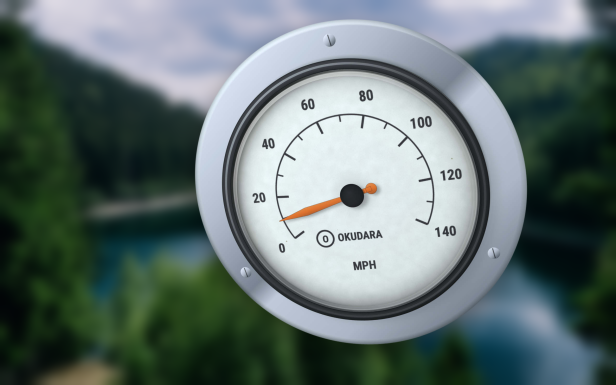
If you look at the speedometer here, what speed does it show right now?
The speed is 10 mph
